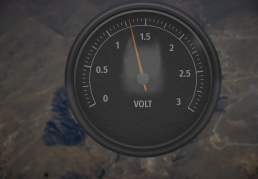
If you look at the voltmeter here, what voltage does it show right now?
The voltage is 1.3 V
